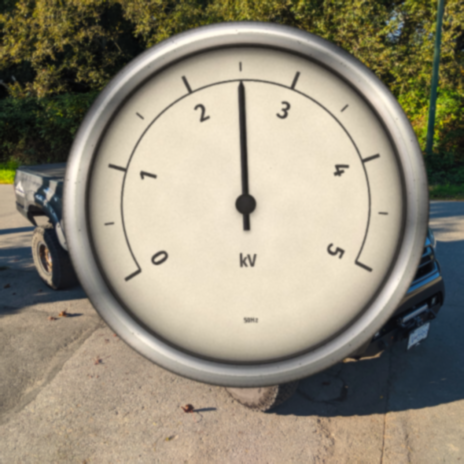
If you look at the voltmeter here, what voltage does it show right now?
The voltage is 2.5 kV
